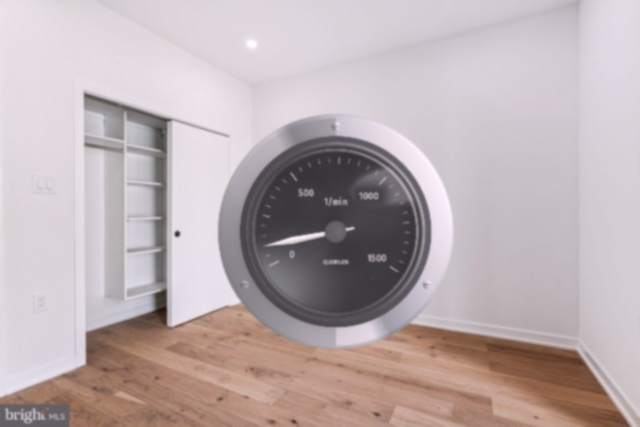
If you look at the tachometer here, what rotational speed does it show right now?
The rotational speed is 100 rpm
